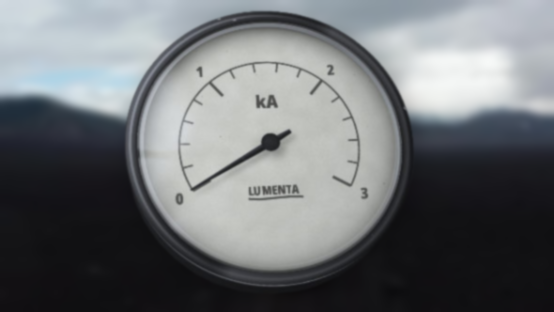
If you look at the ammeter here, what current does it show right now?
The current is 0 kA
